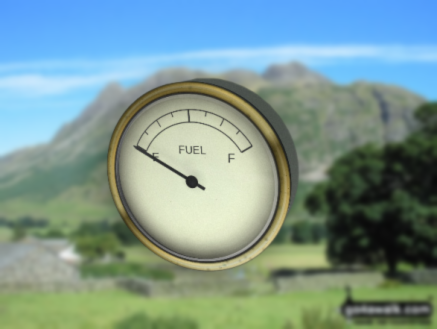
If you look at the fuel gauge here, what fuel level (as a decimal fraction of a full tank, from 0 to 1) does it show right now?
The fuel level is 0
